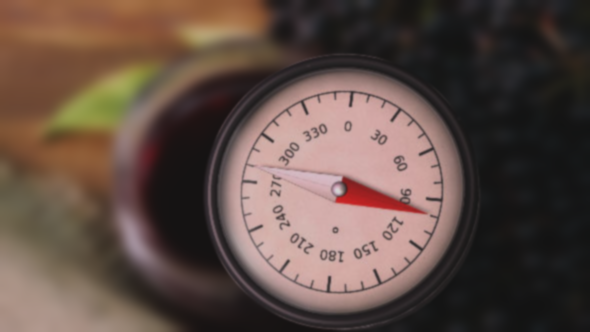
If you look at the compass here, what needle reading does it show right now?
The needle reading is 100 °
